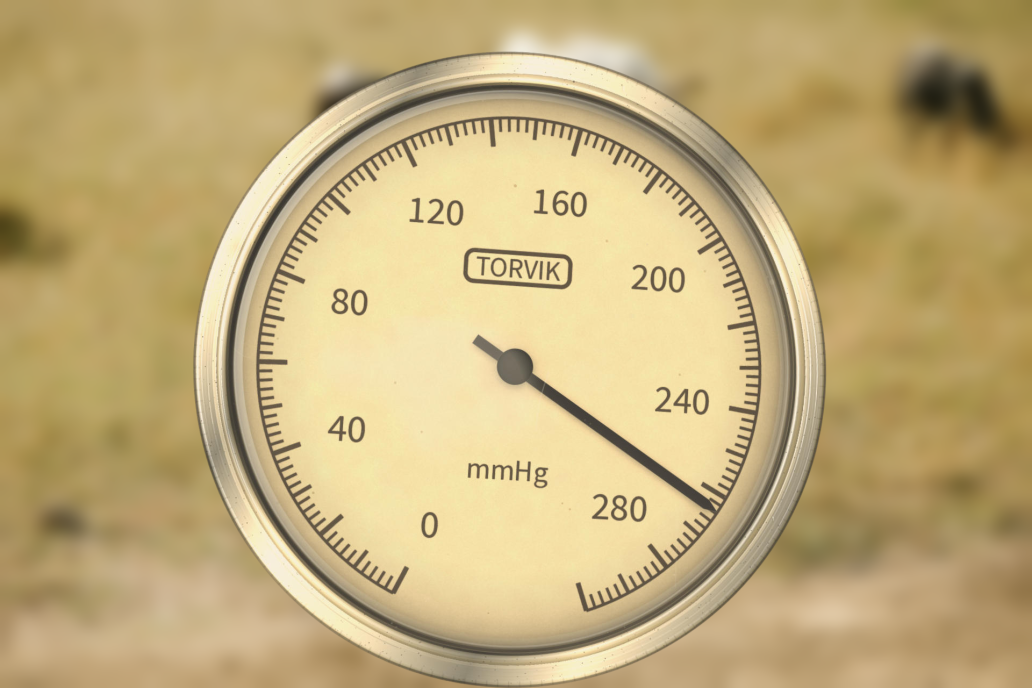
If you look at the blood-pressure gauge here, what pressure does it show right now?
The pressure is 264 mmHg
